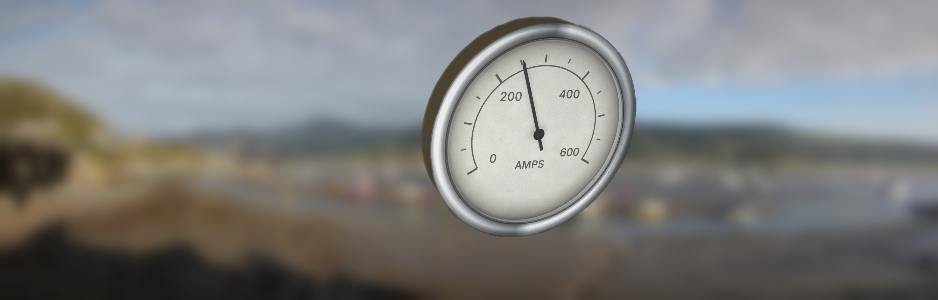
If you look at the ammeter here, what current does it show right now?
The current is 250 A
